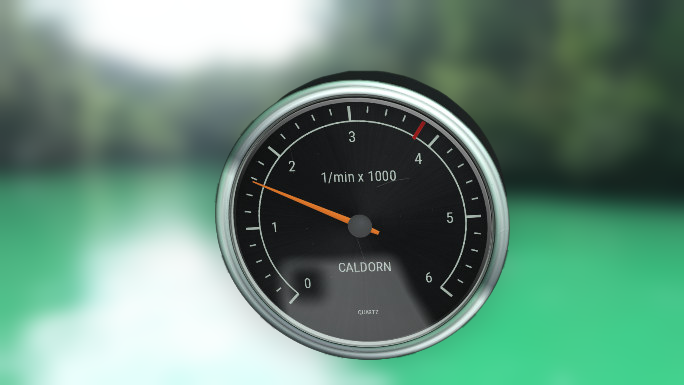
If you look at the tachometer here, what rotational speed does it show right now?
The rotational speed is 1600 rpm
